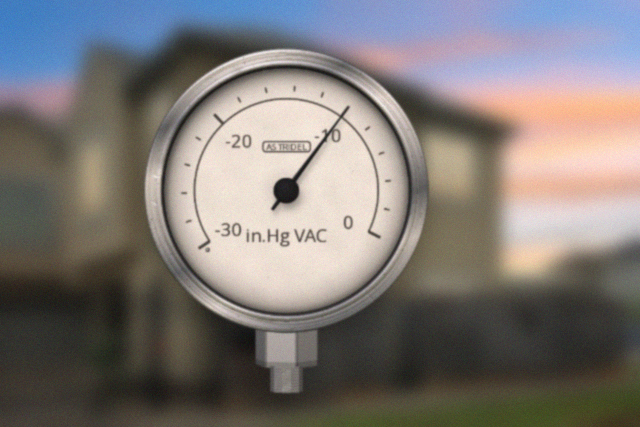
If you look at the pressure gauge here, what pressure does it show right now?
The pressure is -10 inHg
